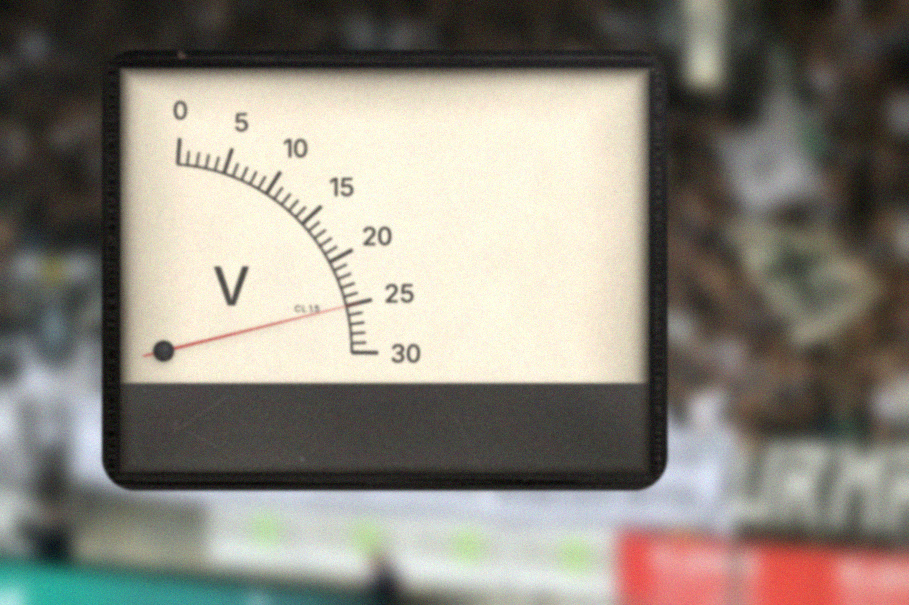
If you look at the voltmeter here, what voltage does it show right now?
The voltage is 25 V
